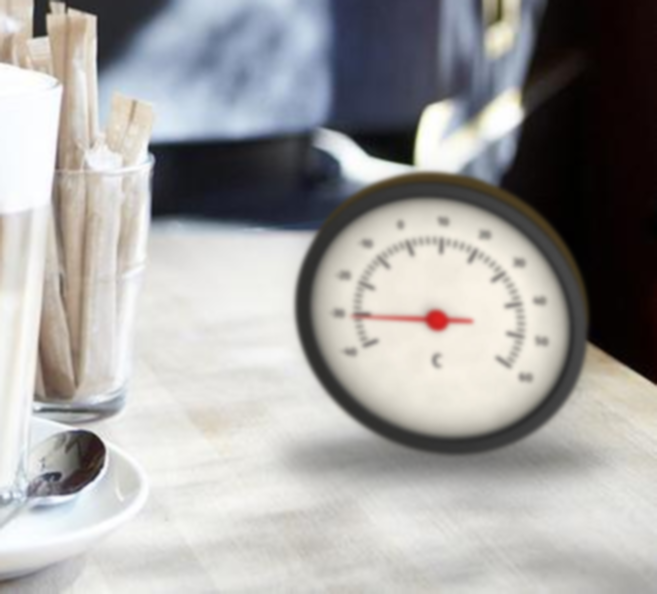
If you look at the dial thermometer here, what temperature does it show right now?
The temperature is -30 °C
